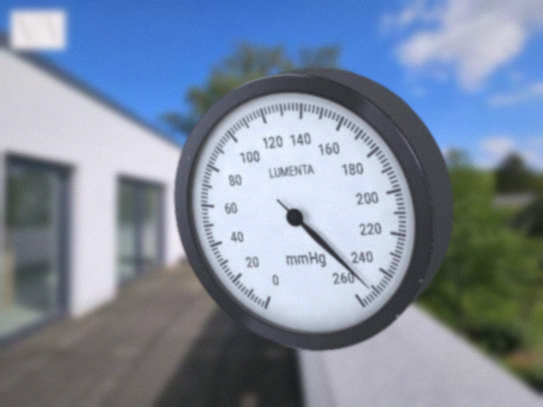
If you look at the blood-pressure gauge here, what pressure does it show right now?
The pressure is 250 mmHg
